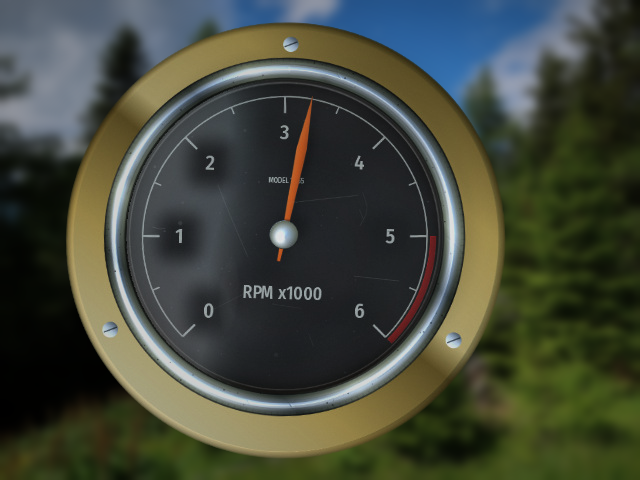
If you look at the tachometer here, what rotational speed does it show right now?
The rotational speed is 3250 rpm
